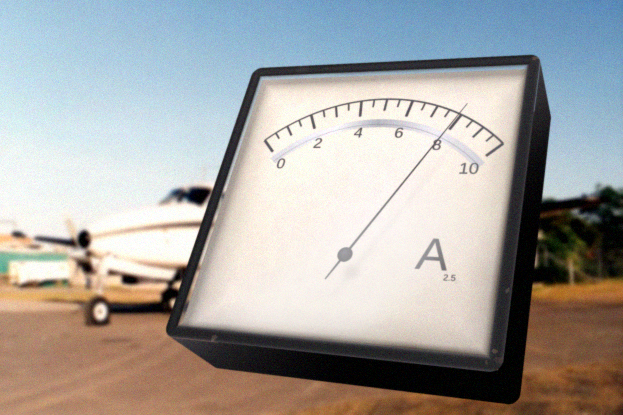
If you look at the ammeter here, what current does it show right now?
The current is 8 A
